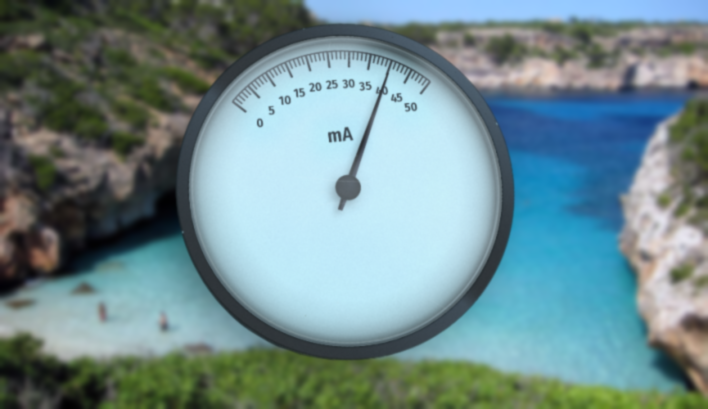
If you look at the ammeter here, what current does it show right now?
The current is 40 mA
